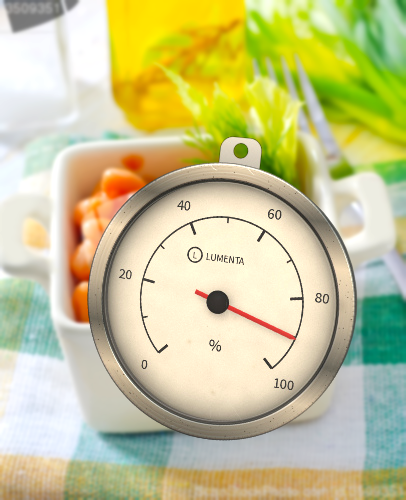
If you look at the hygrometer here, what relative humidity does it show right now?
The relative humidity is 90 %
